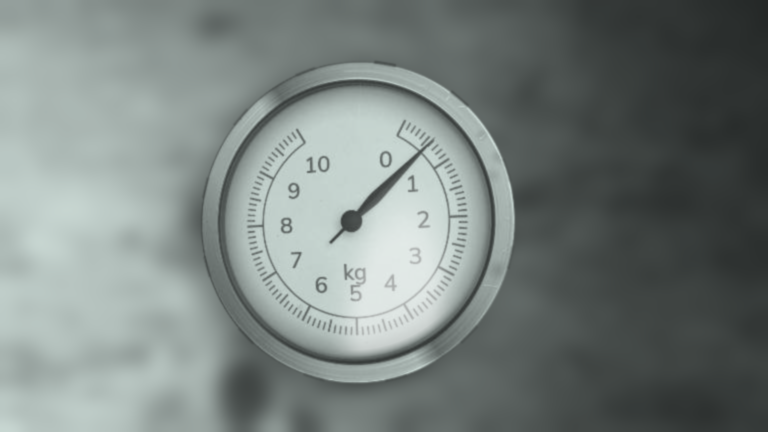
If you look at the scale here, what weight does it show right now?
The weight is 0.6 kg
